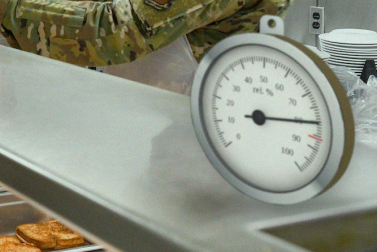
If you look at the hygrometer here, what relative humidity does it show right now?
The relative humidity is 80 %
